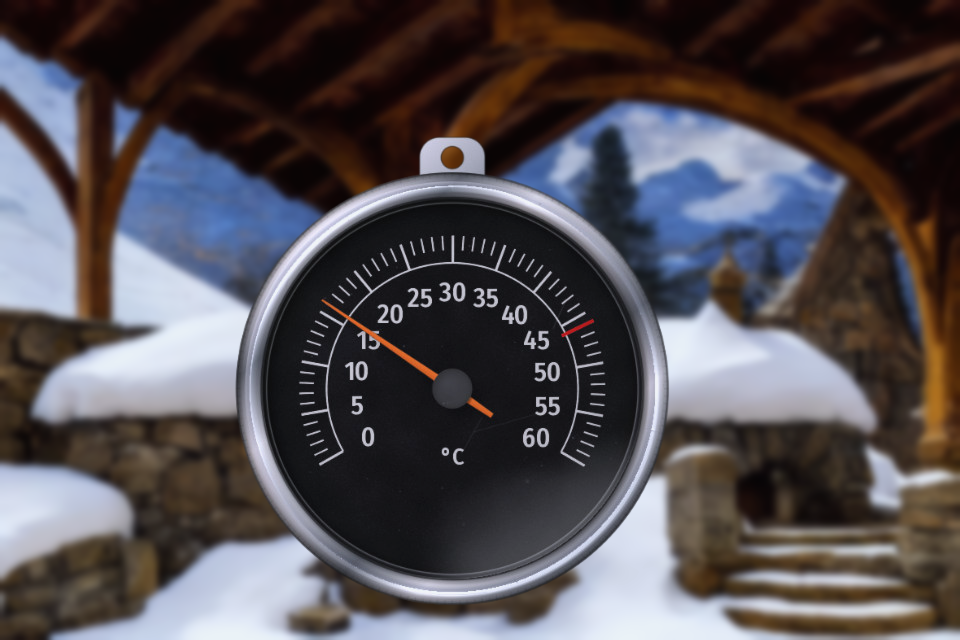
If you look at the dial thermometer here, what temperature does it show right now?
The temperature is 16 °C
